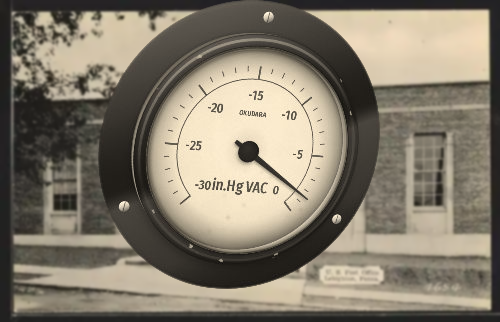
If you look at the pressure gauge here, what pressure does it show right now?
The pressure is -1.5 inHg
